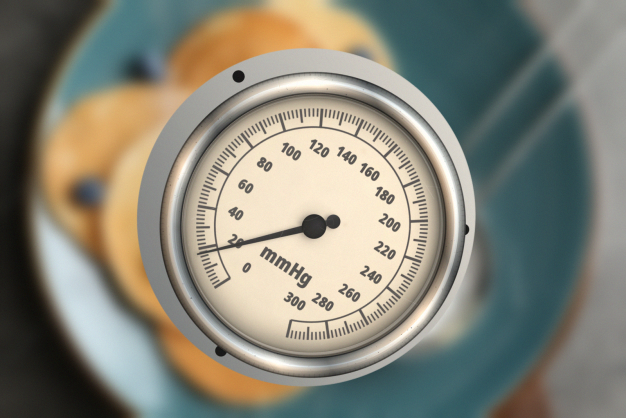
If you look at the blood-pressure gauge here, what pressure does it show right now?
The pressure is 18 mmHg
